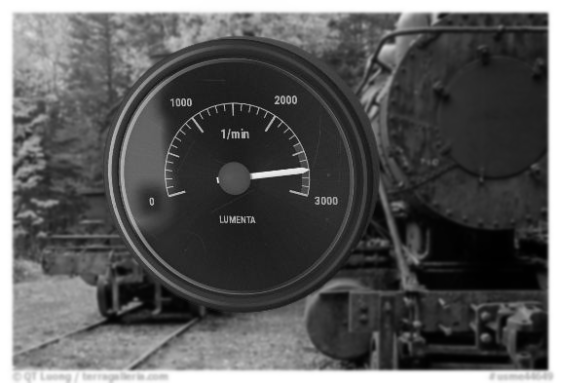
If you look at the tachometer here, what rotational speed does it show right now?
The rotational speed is 2700 rpm
